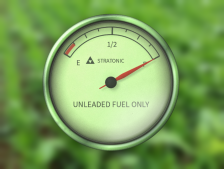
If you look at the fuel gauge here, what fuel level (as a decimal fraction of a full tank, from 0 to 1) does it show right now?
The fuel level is 1
